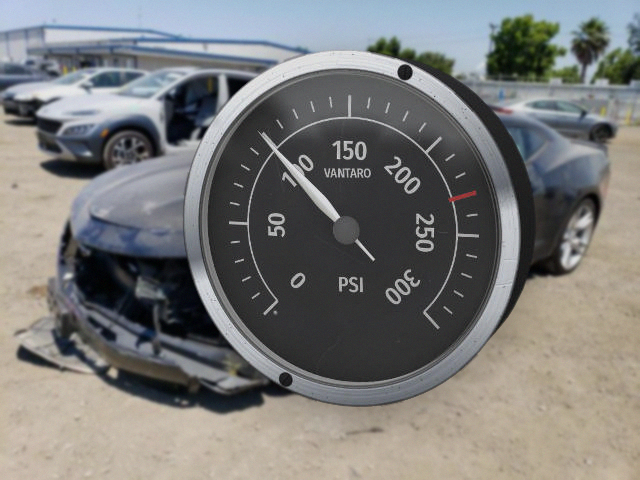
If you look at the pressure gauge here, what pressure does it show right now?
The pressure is 100 psi
